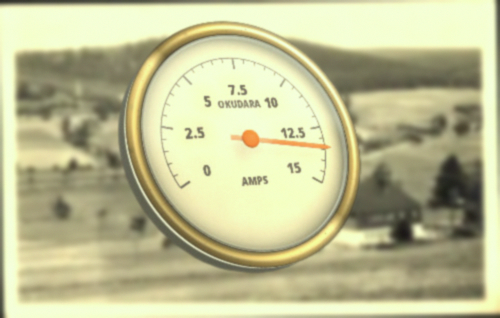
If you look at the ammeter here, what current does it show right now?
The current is 13.5 A
